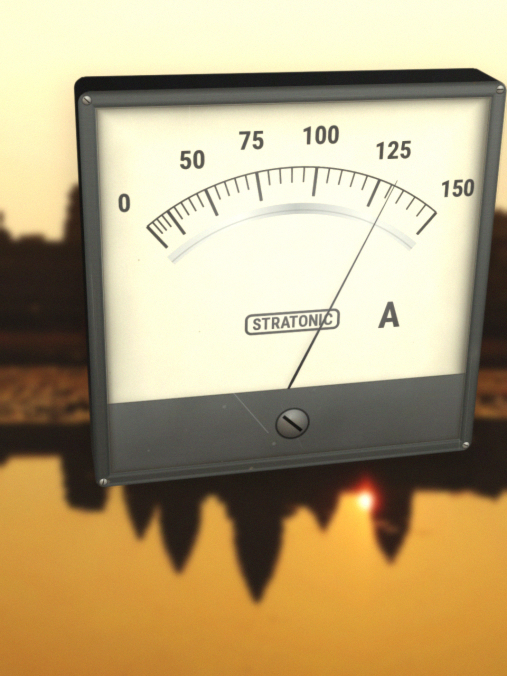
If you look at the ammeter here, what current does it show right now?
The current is 130 A
